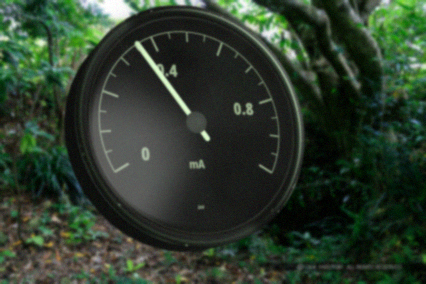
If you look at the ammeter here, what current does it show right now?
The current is 0.35 mA
